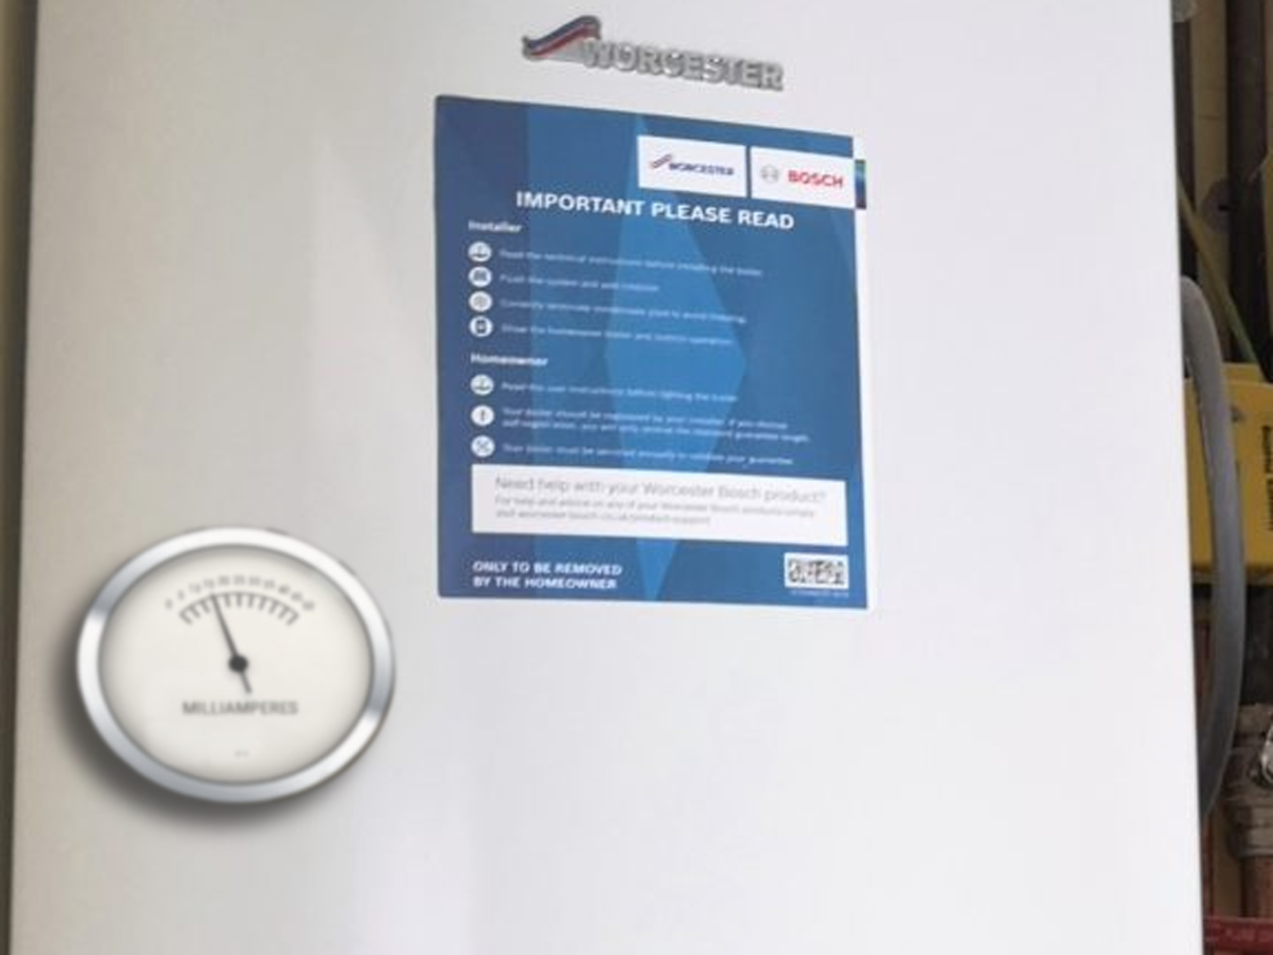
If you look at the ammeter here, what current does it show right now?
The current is 15 mA
